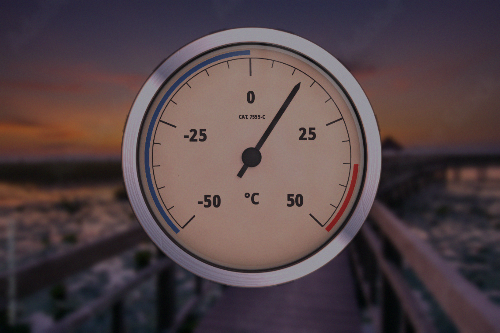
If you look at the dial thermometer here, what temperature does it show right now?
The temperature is 12.5 °C
